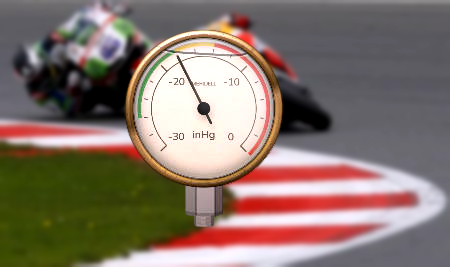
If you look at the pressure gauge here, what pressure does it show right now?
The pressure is -18 inHg
